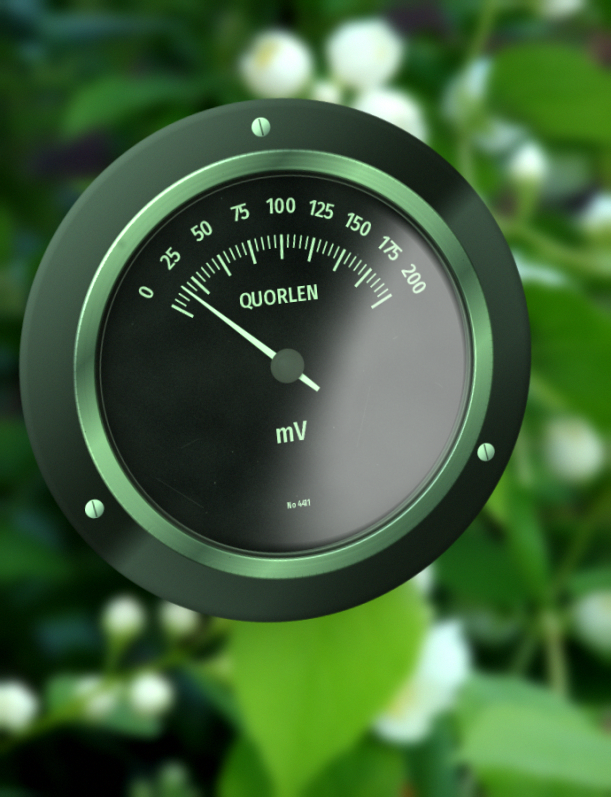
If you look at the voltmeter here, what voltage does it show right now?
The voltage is 15 mV
